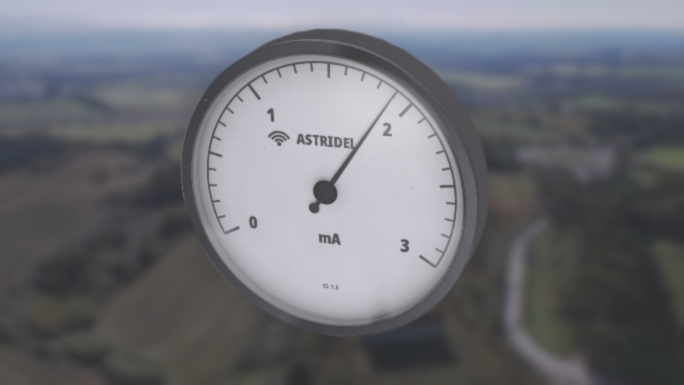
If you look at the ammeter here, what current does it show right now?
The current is 1.9 mA
